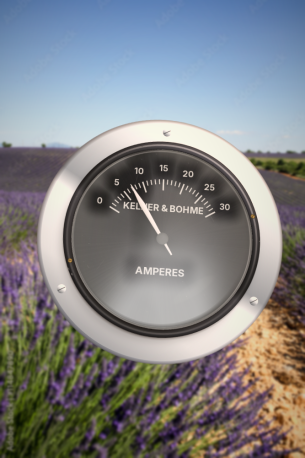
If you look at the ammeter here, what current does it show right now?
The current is 7 A
